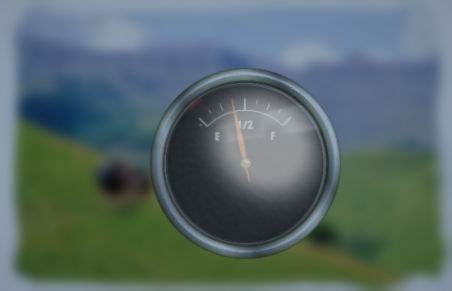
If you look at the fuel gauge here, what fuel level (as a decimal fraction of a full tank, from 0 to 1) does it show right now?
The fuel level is 0.375
